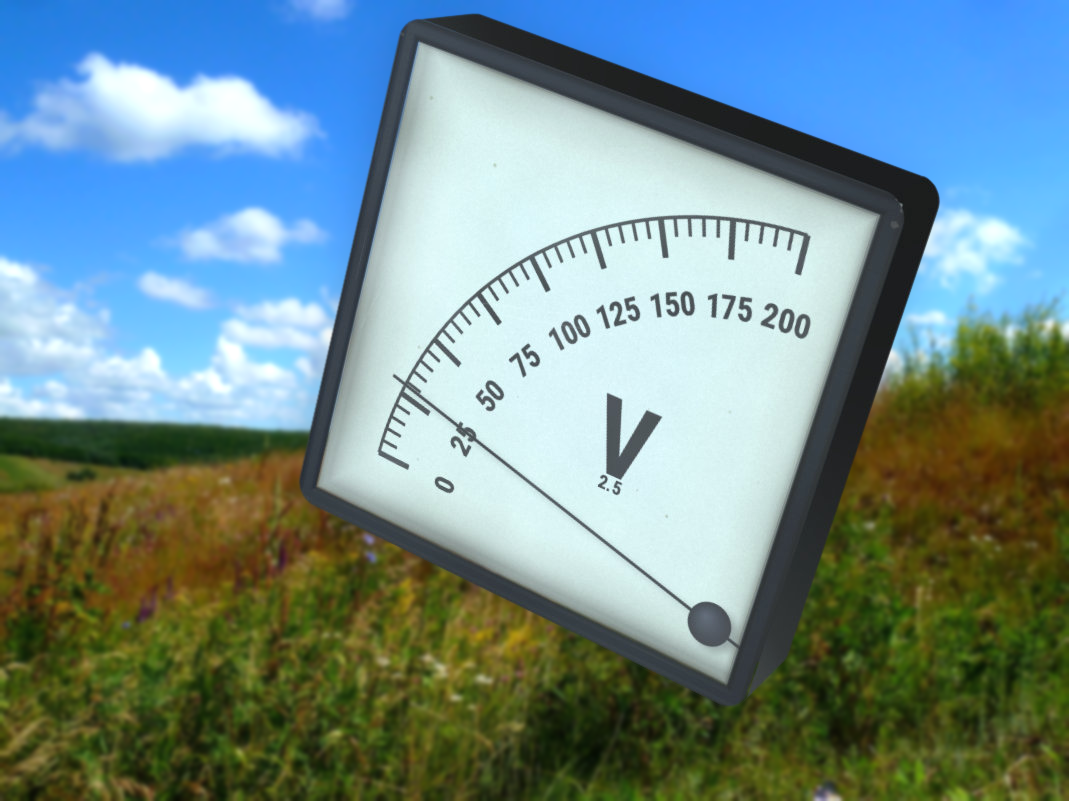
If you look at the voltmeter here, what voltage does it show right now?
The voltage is 30 V
